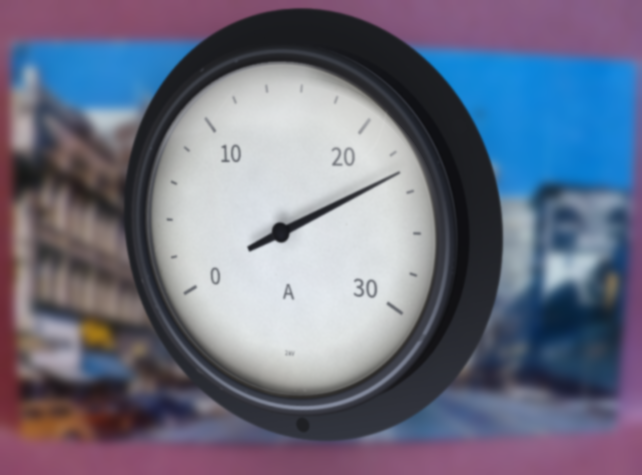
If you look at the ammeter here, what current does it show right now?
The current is 23 A
